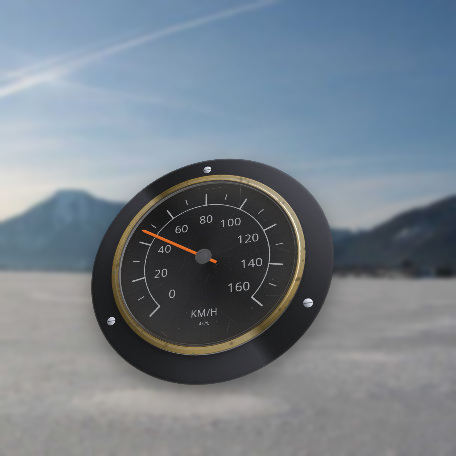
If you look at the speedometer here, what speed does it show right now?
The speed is 45 km/h
